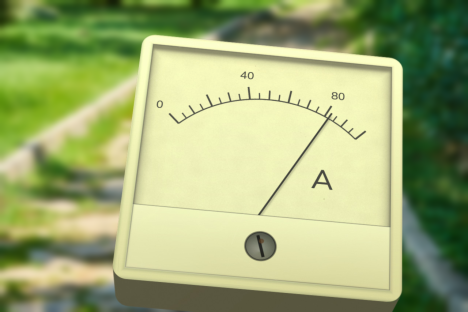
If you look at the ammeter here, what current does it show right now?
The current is 82.5 A
